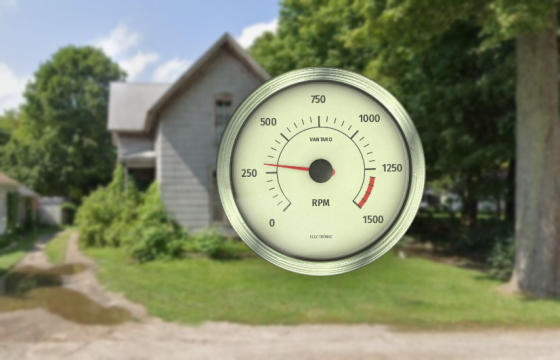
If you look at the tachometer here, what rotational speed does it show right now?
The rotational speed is 300 rpm
